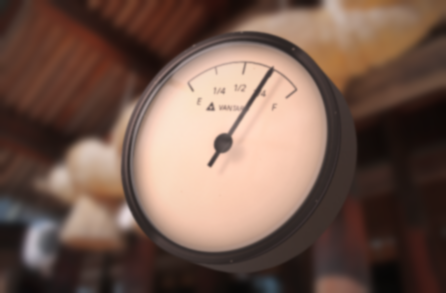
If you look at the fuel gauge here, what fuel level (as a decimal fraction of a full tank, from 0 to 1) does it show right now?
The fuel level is 0.75
